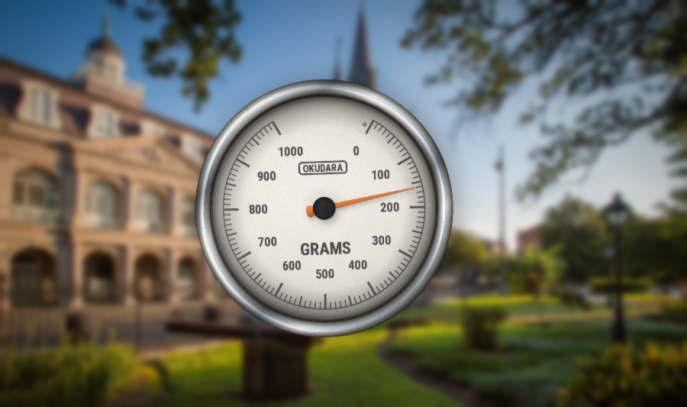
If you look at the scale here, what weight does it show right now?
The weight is 160 g
